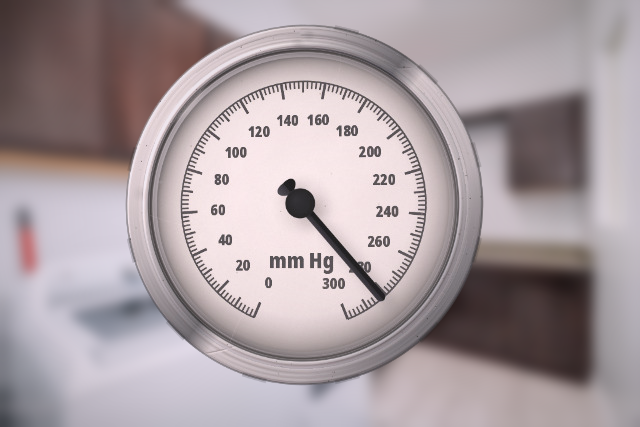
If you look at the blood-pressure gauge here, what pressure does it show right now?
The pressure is 282 mmHg
